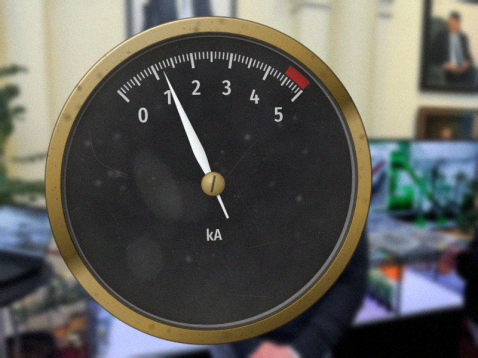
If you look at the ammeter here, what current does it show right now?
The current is 1.2 kA
